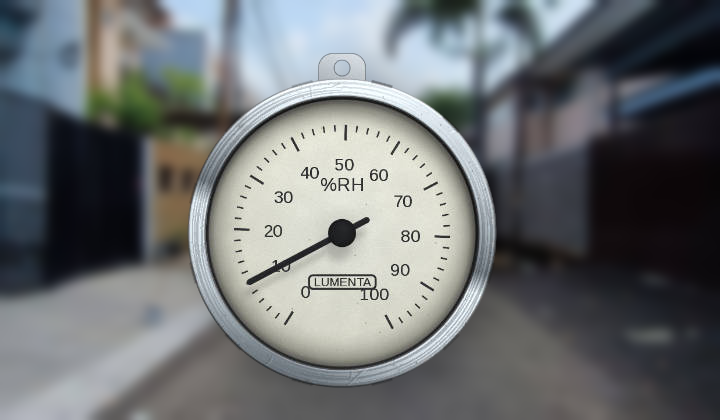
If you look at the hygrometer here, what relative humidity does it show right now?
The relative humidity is 10 %
